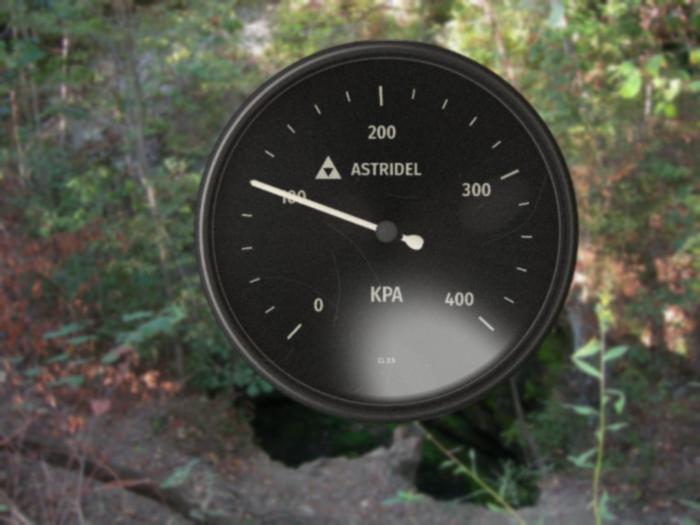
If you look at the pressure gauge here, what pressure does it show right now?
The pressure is 100 kPa
